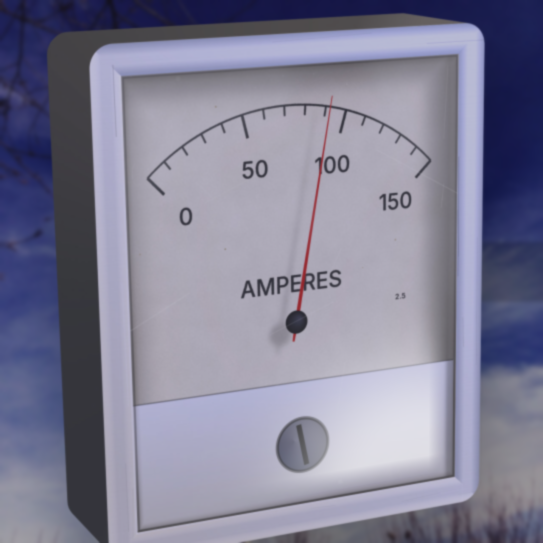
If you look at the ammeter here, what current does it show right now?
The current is 90 A
